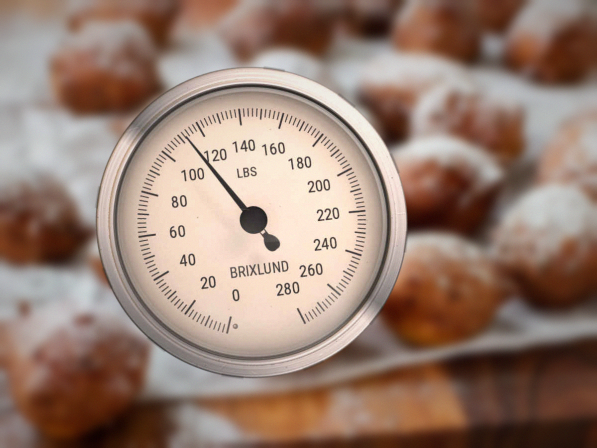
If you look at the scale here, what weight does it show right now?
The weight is 112 lb
